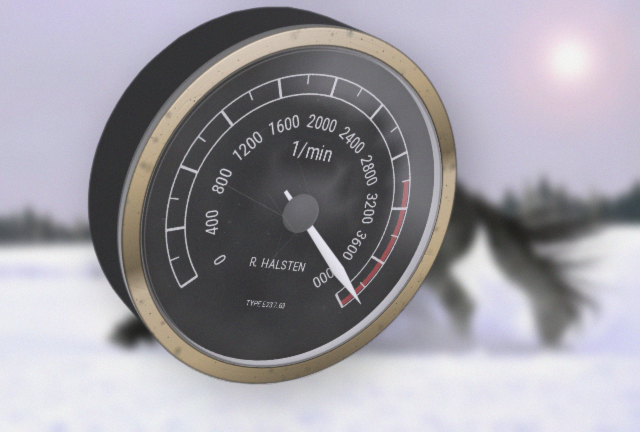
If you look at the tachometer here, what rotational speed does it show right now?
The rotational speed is 3900 rpm
